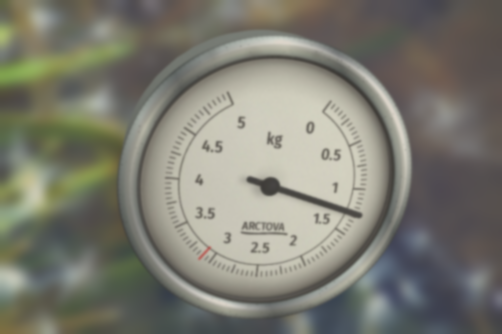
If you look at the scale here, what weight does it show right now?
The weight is 1.25 kg
